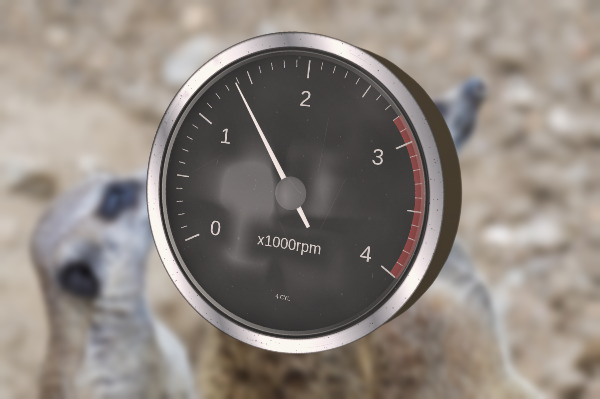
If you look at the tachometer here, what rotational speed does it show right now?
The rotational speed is 1400 rpm
